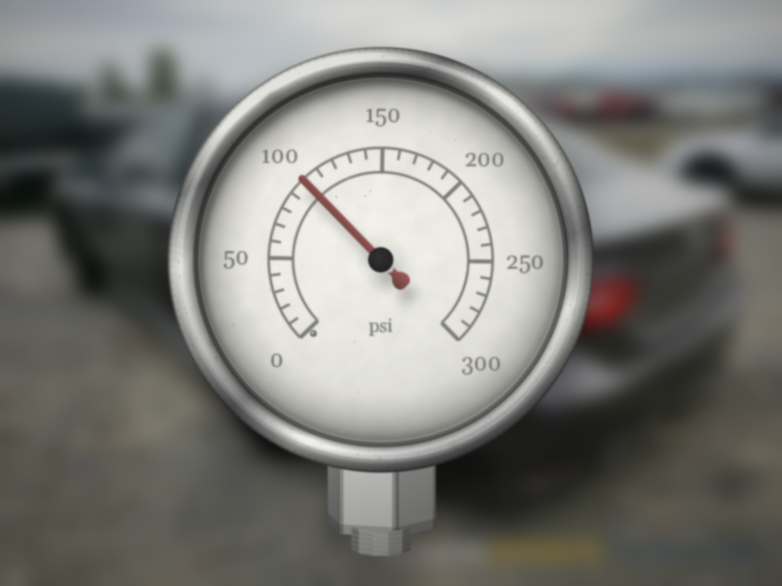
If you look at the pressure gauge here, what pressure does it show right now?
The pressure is 100 psi
